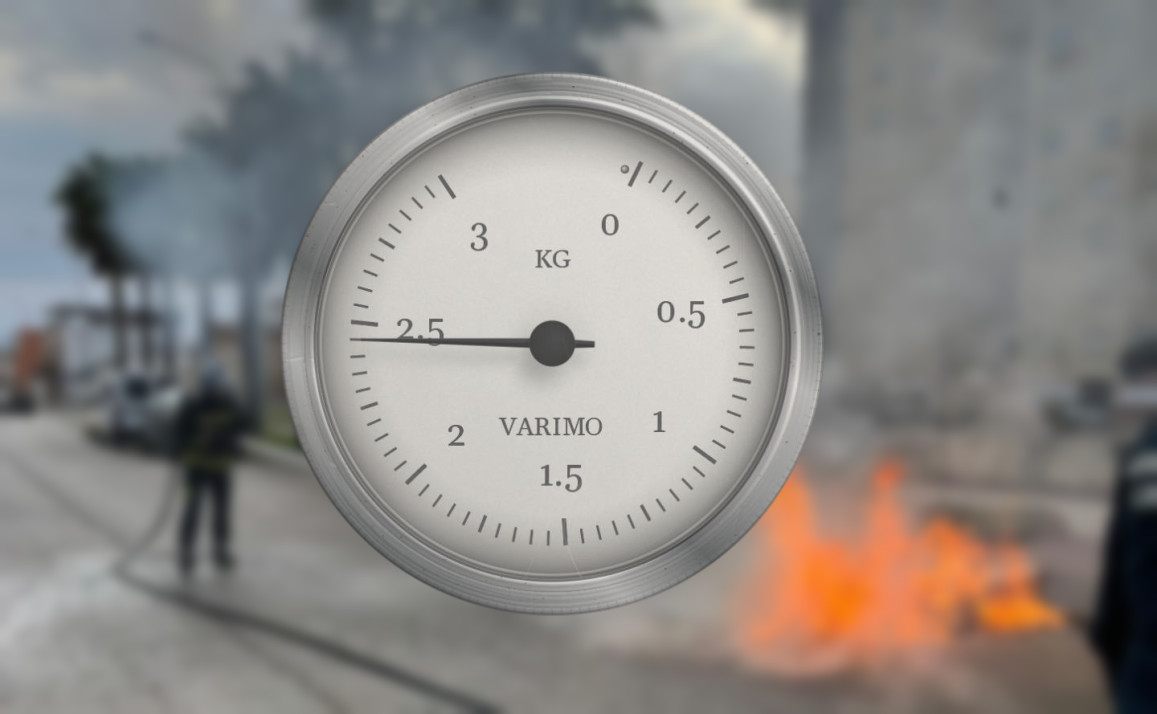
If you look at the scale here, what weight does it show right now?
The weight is 2.45 kg
